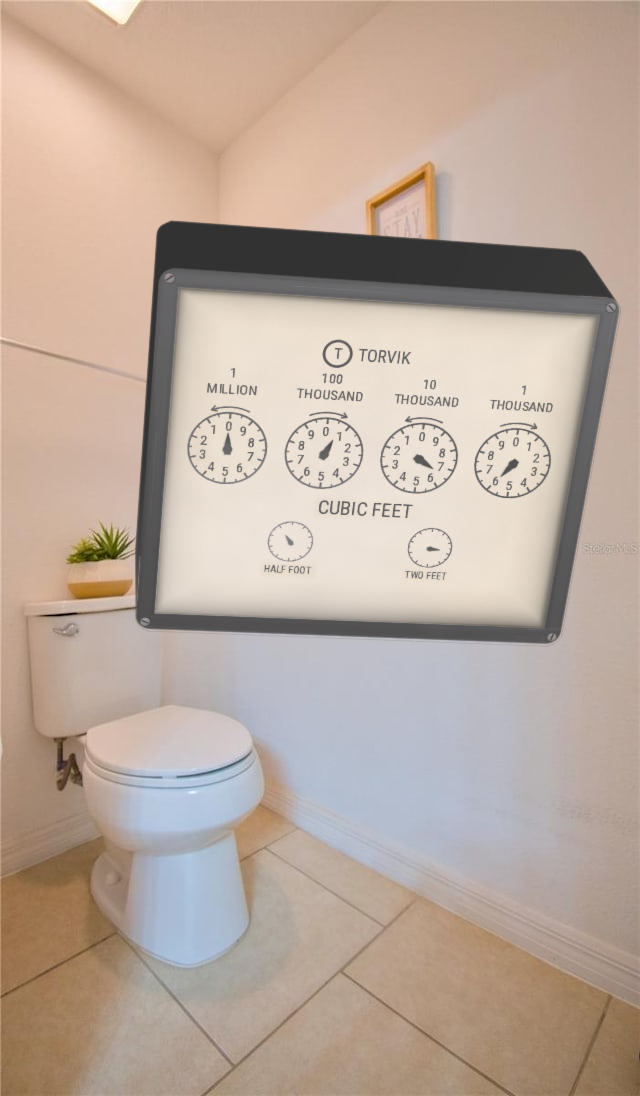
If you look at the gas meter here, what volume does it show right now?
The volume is 6600 ft³
